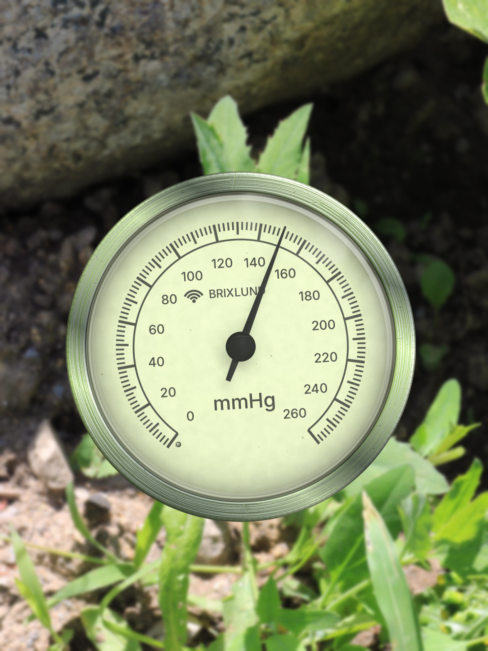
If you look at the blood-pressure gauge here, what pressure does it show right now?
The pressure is 150 mmHg
